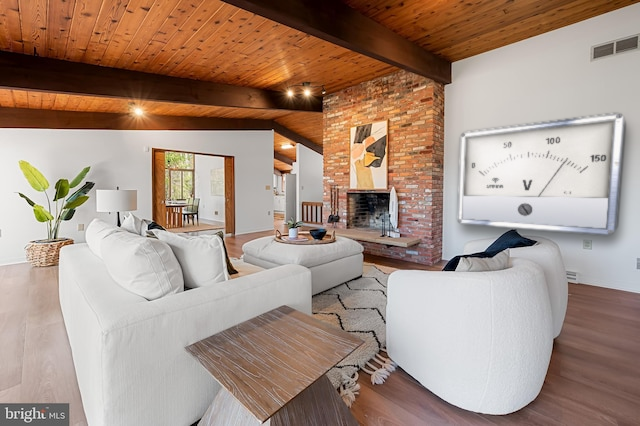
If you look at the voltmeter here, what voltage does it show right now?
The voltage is 125 V
